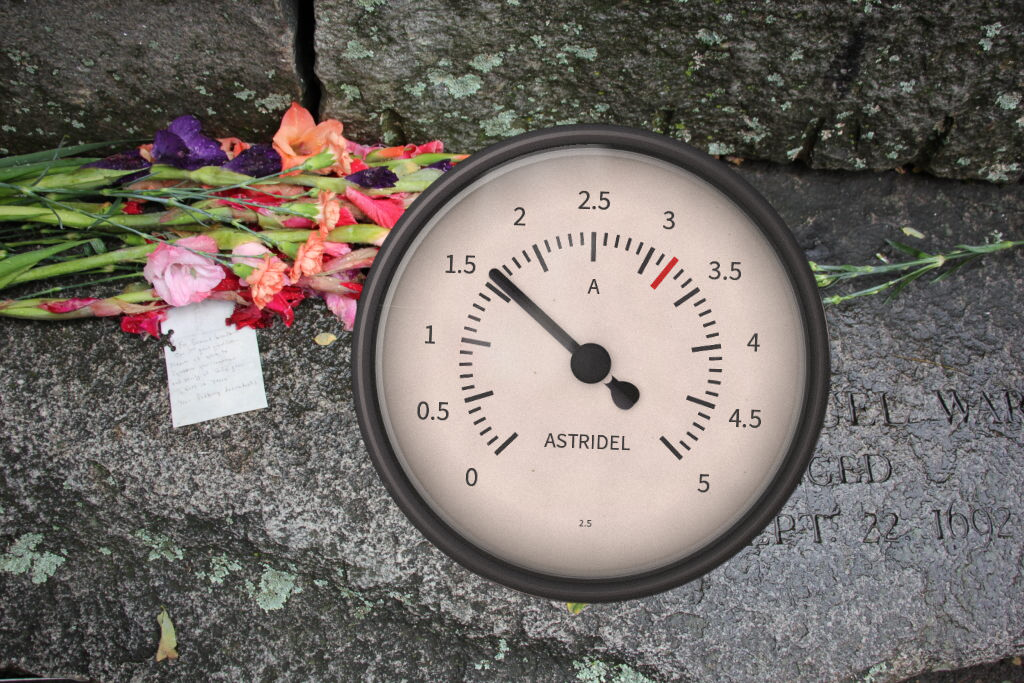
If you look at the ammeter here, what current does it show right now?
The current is 1.6 A
